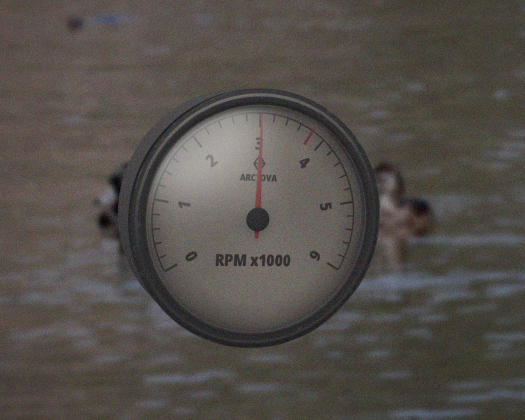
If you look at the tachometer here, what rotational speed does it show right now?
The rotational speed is 3000 rpm
